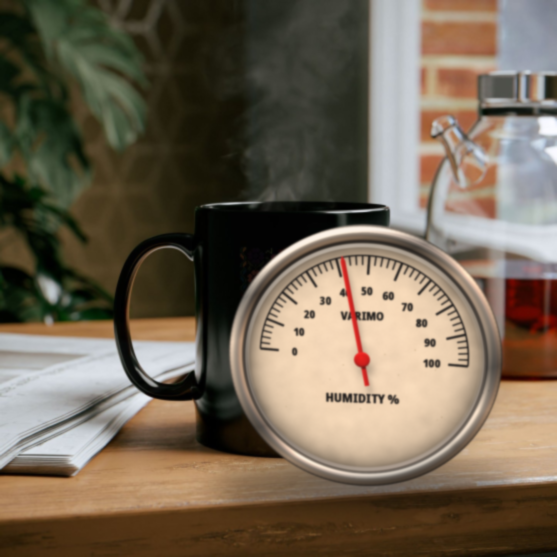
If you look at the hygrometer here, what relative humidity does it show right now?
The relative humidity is 42 %
